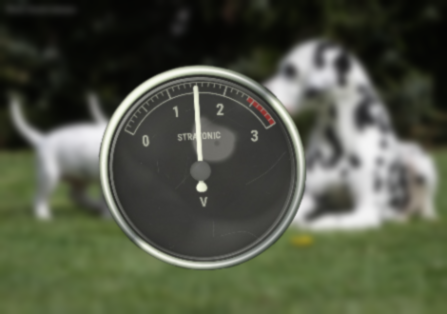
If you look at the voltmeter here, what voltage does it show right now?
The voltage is 1.5 V
